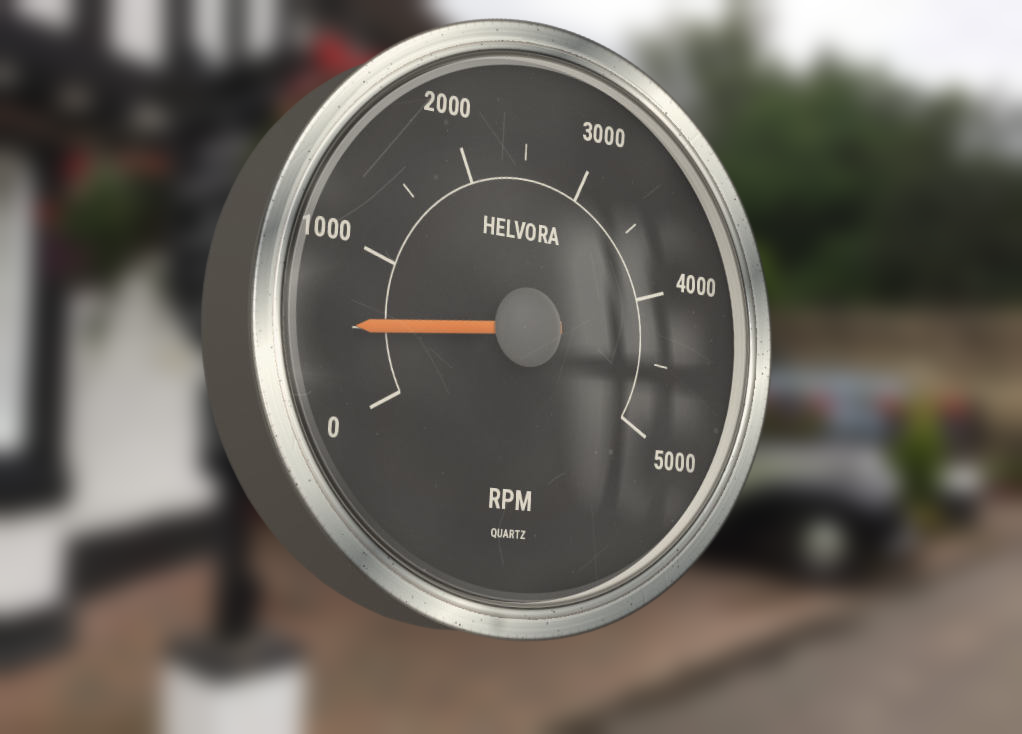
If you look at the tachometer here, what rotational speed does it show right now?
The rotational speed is 500 rpm
